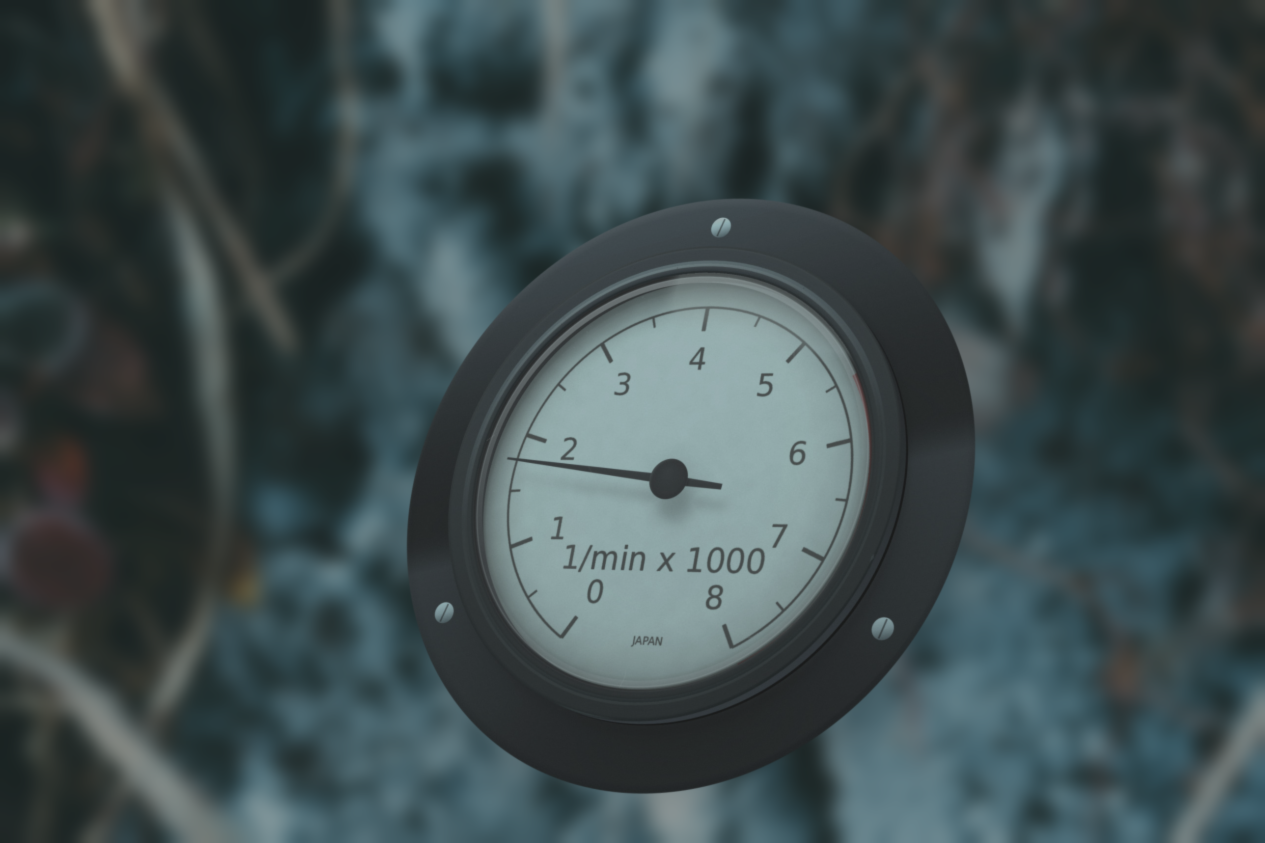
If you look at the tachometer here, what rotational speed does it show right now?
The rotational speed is 1750 rpm
